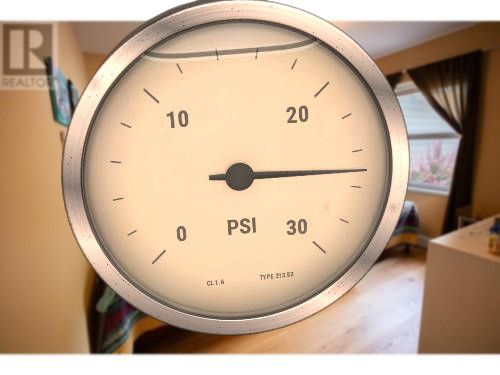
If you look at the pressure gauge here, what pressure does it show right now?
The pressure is 25 psi
